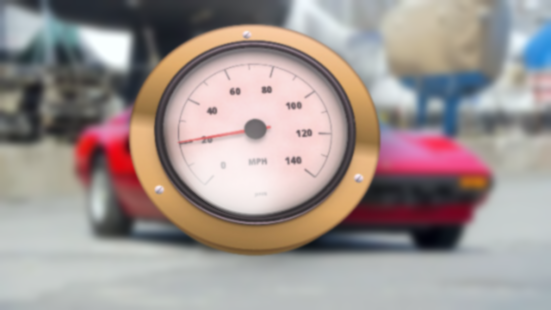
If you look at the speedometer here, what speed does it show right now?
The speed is 20 mph
